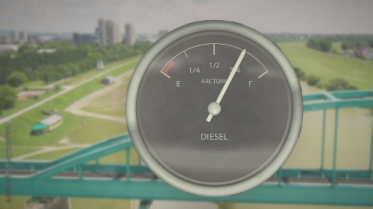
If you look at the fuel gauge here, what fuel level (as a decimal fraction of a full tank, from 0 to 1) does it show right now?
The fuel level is 0.75
